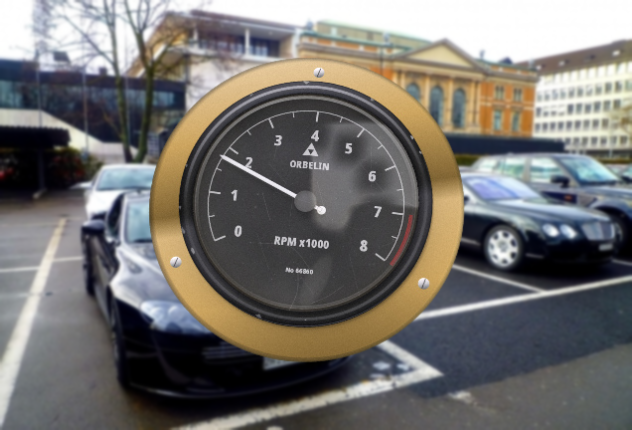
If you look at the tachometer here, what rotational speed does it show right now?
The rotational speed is 1750 rpm
